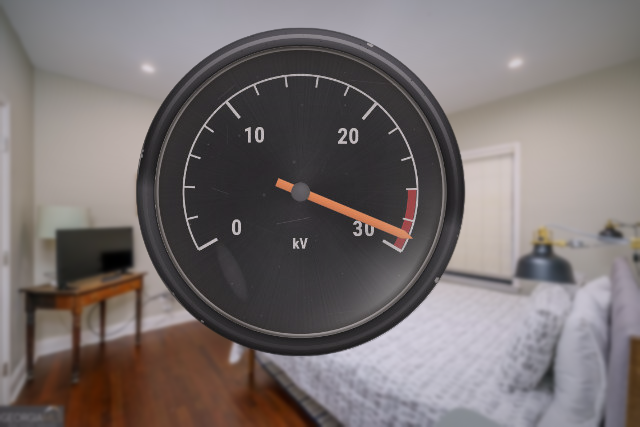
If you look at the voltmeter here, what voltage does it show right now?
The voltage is 29 kV
